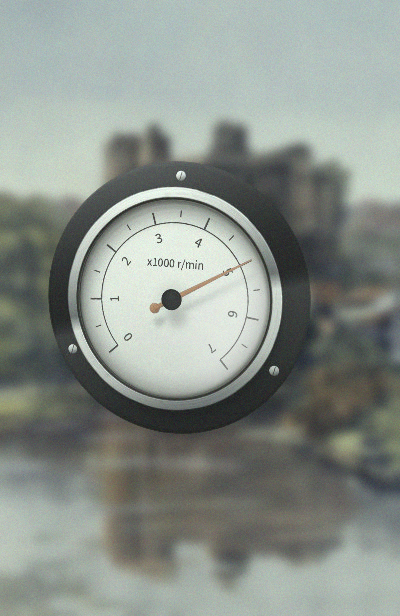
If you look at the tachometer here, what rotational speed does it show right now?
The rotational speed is 5000 rpm
